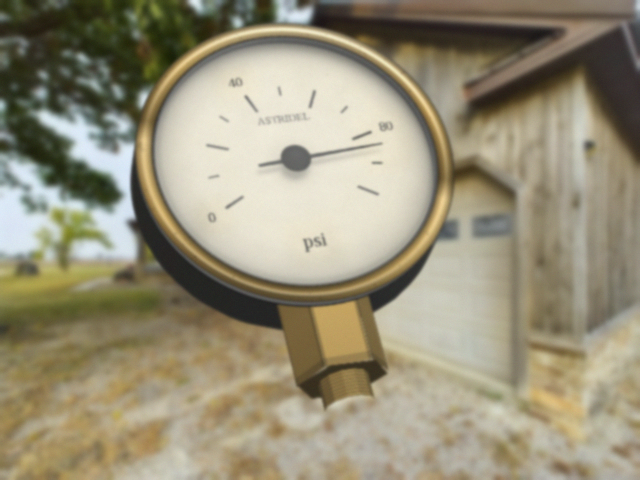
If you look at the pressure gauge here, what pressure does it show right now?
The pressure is 85 psi
